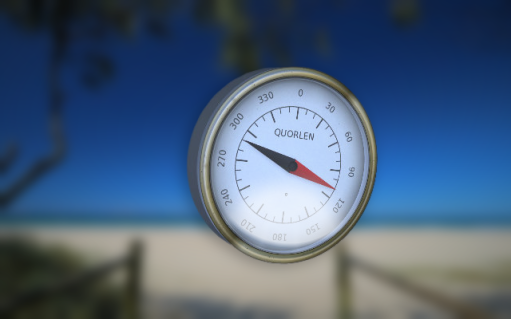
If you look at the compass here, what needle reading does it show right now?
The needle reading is 110 °
